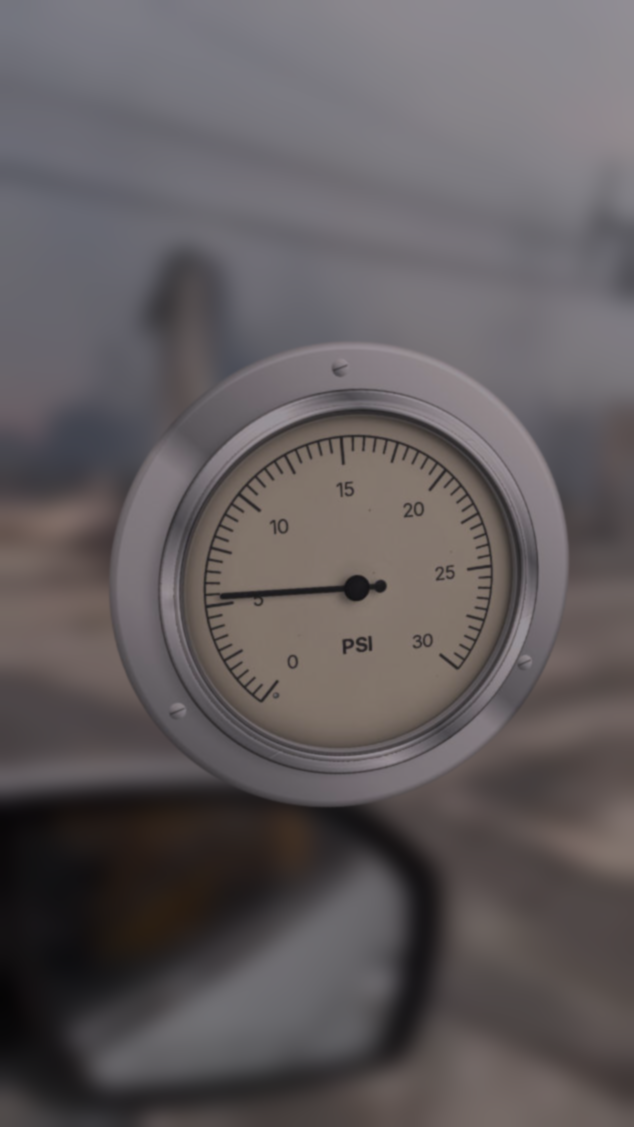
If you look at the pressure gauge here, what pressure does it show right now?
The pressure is 5.5 psi
